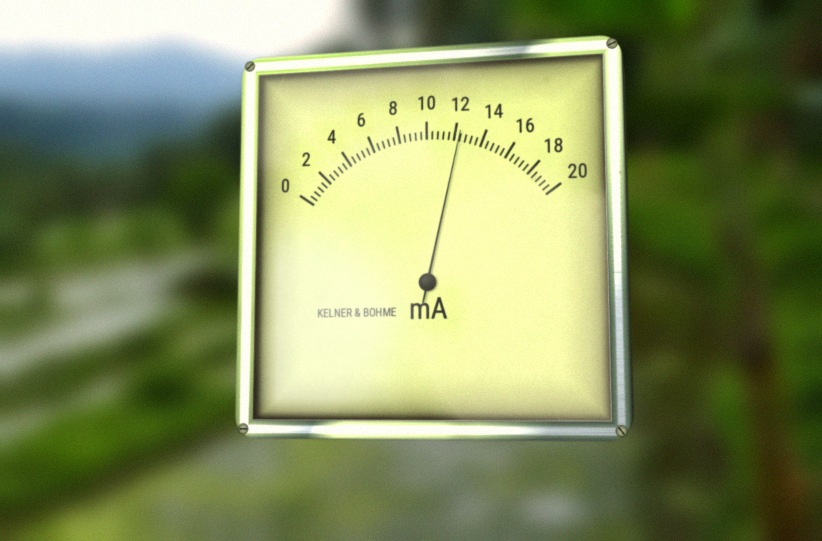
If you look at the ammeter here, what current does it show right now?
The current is 12.4 mA
